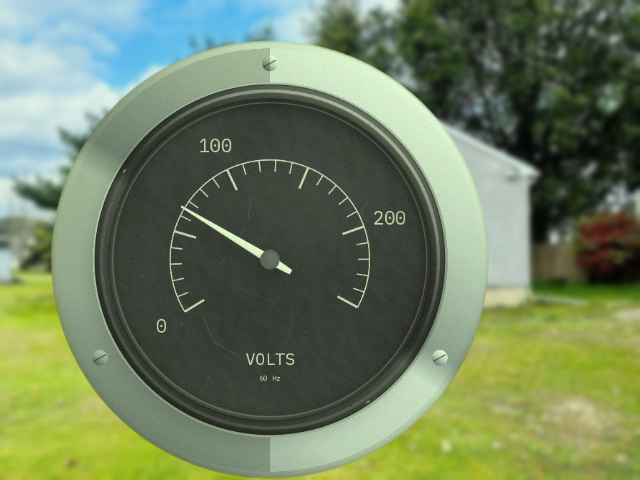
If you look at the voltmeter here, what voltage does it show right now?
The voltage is 65 V
